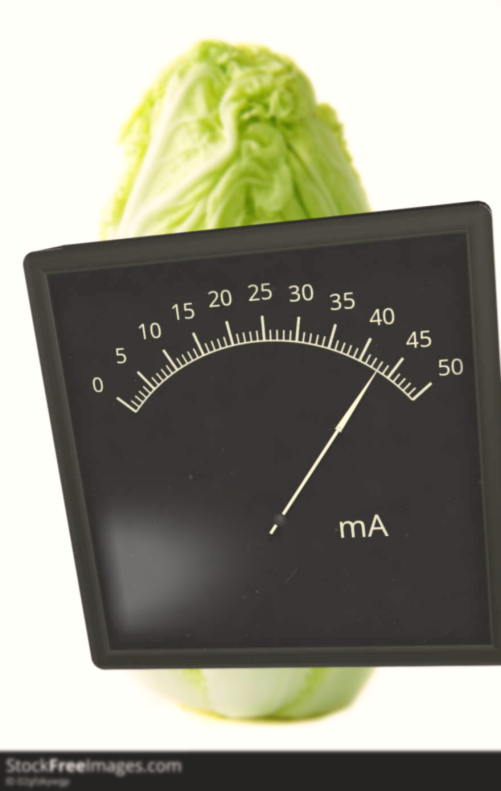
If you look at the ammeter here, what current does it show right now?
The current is 43 mA
